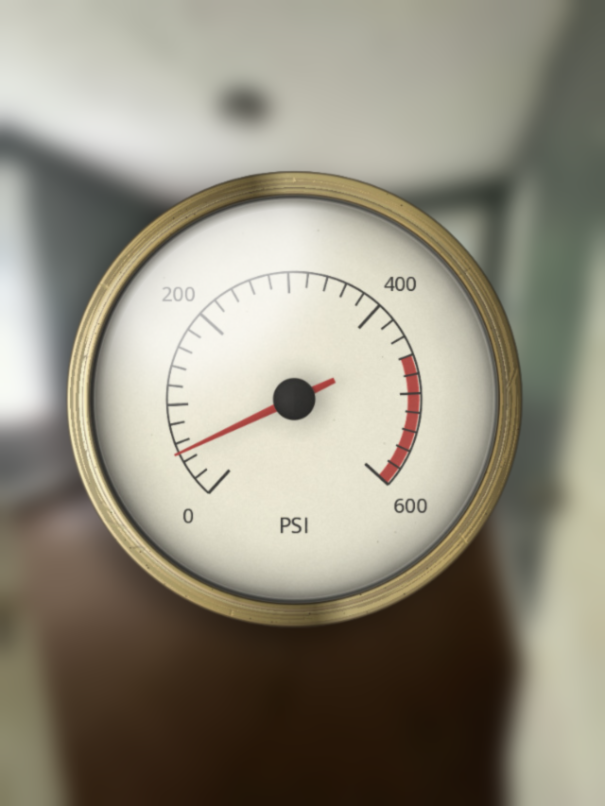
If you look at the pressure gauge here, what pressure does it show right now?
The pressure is 50 psi
